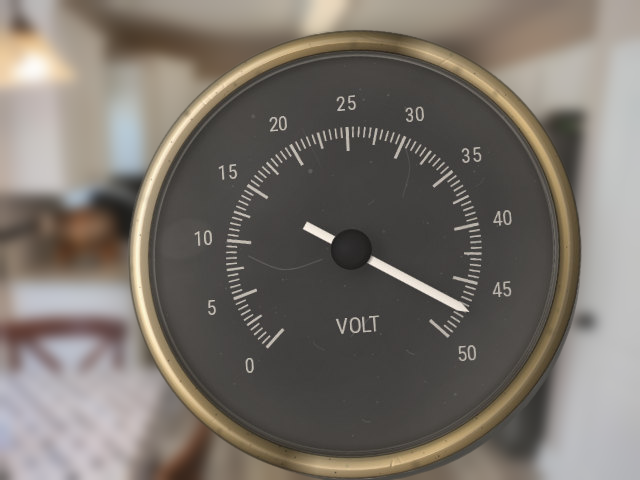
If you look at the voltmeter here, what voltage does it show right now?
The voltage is 47.5 V
